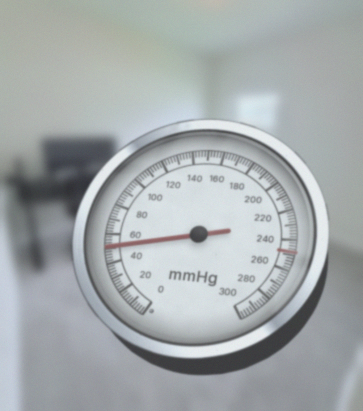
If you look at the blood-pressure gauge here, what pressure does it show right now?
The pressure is 50 mmHg
